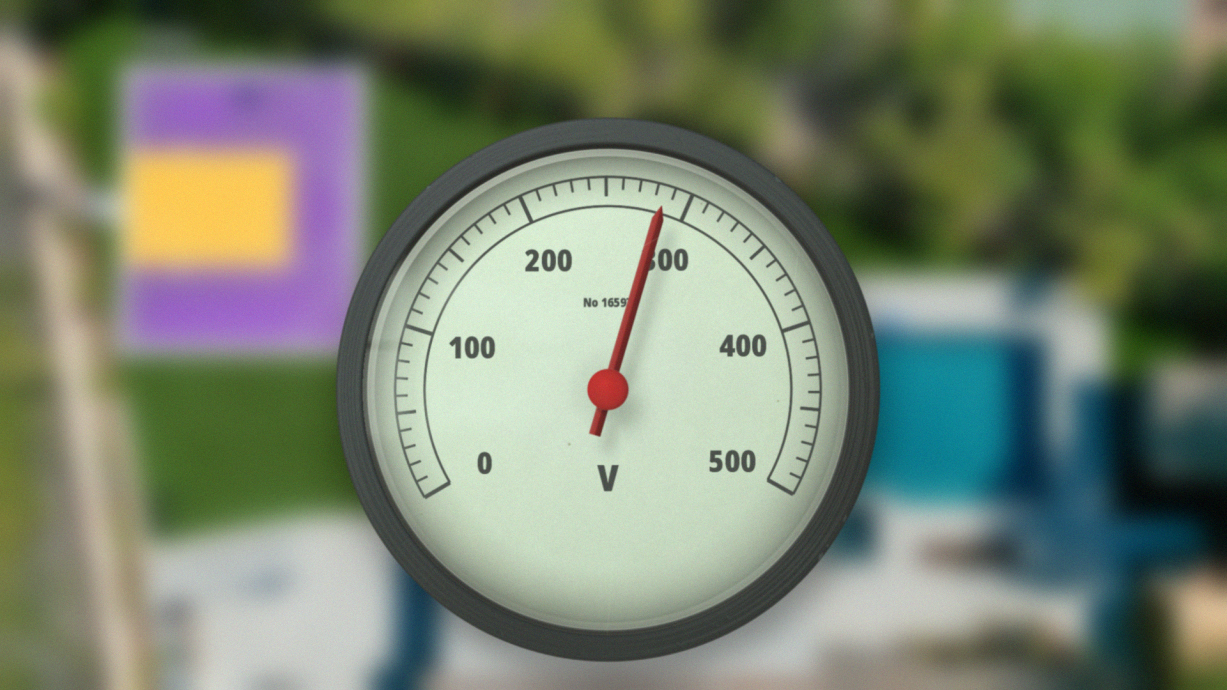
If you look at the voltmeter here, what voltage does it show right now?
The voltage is 285 V
